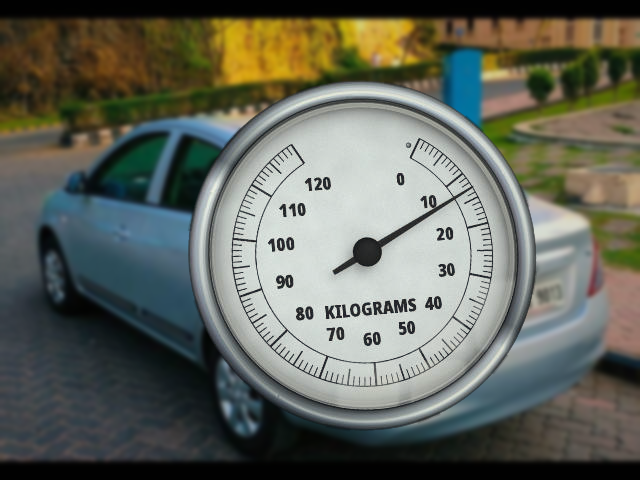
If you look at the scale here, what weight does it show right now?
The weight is 13 kg
